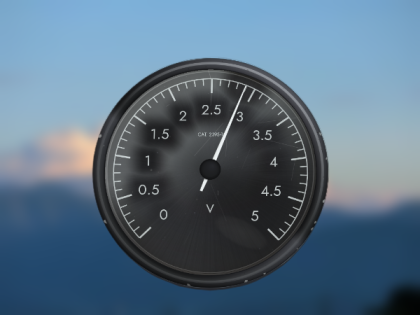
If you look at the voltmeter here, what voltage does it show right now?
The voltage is 2.9 V
